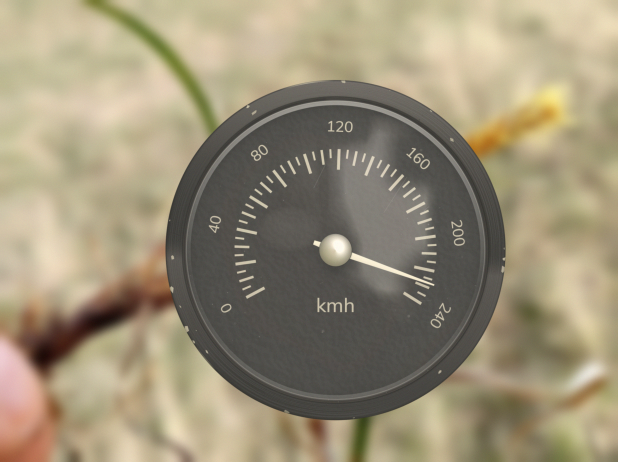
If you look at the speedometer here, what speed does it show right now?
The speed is 227.5 km/h
